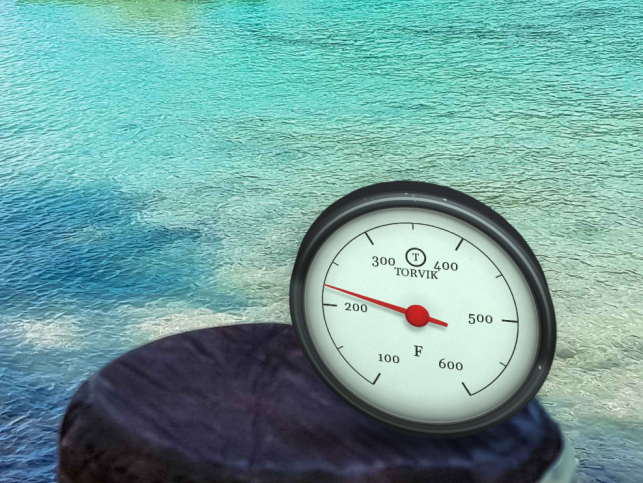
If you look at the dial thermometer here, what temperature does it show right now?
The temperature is 225 °F
